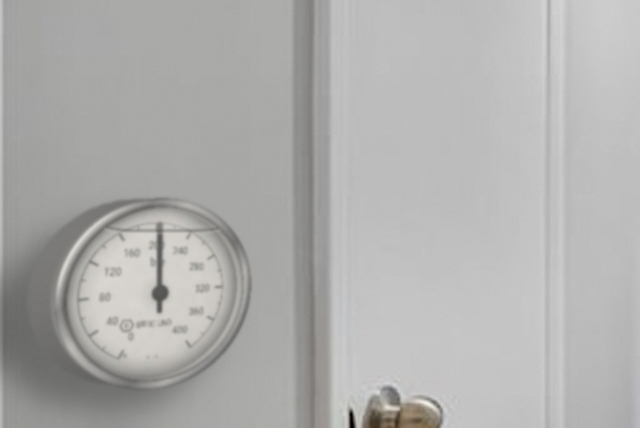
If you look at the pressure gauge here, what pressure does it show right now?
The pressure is 200 bar
